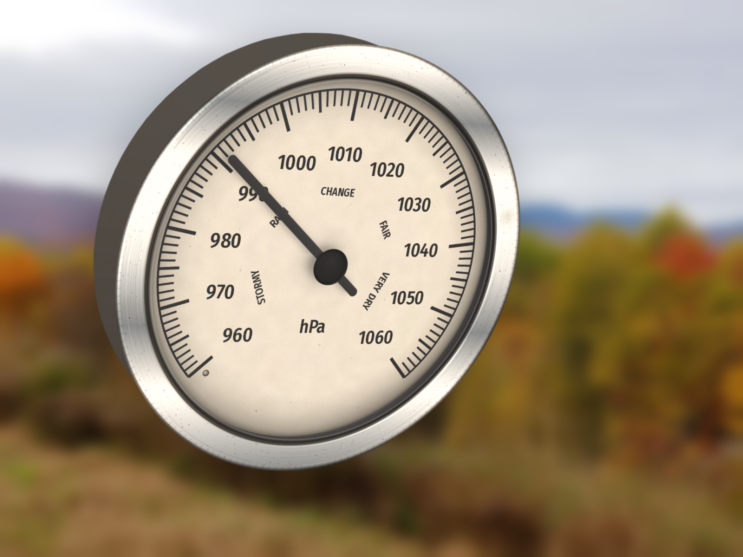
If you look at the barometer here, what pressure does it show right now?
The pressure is 991 hPa
